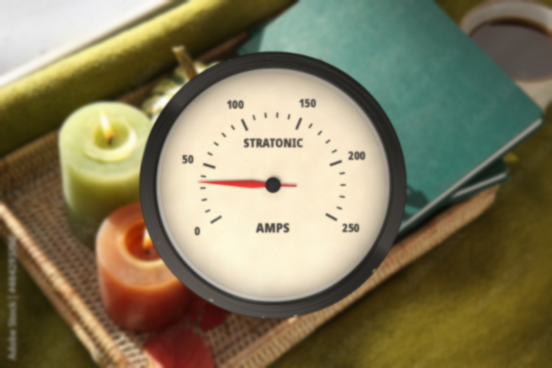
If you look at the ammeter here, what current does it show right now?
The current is 35 A
